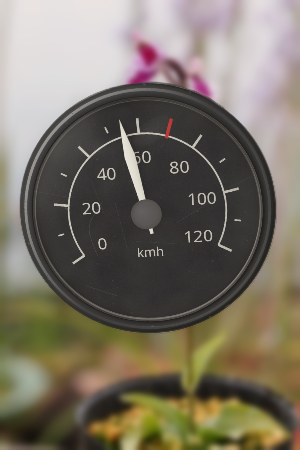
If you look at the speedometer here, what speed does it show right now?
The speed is 55 km/h
